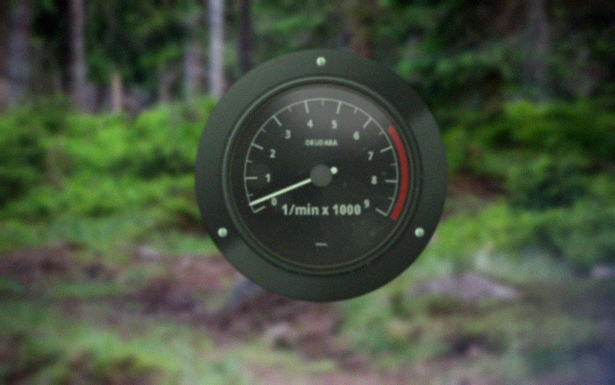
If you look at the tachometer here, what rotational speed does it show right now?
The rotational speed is 250 rpm
